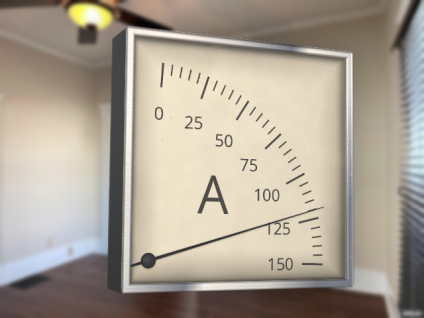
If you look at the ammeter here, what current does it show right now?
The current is 120 A
